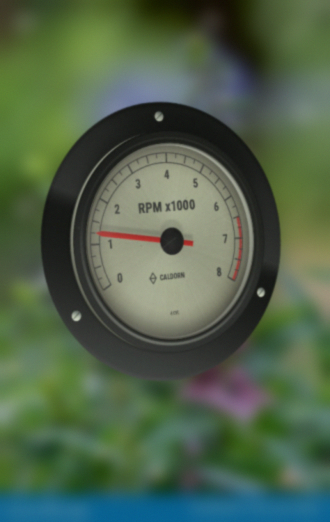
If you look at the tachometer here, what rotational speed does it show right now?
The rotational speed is 1250 rpm
